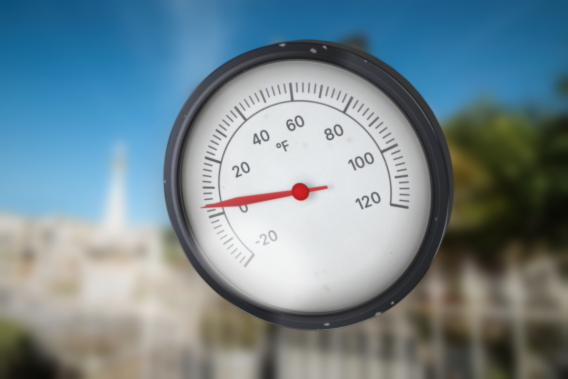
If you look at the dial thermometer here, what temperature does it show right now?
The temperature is 4 °F
